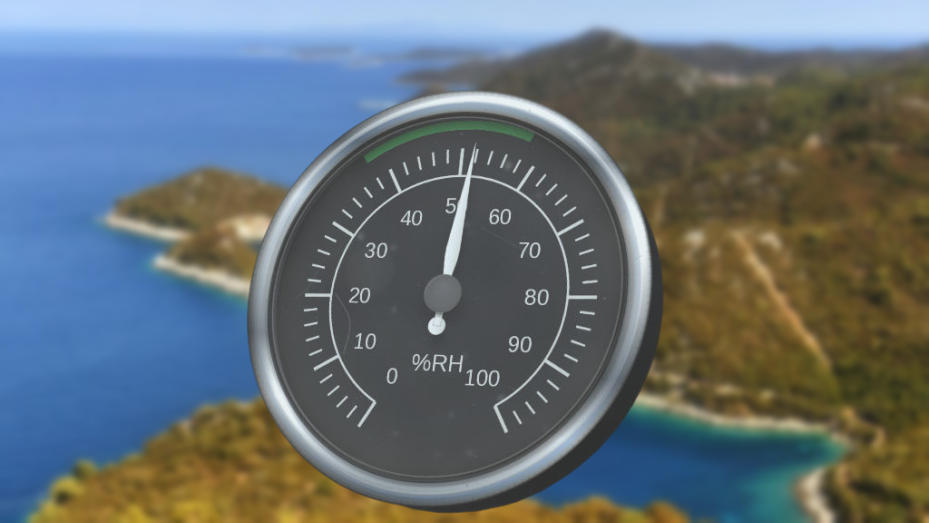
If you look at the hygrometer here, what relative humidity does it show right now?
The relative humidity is 52 %
